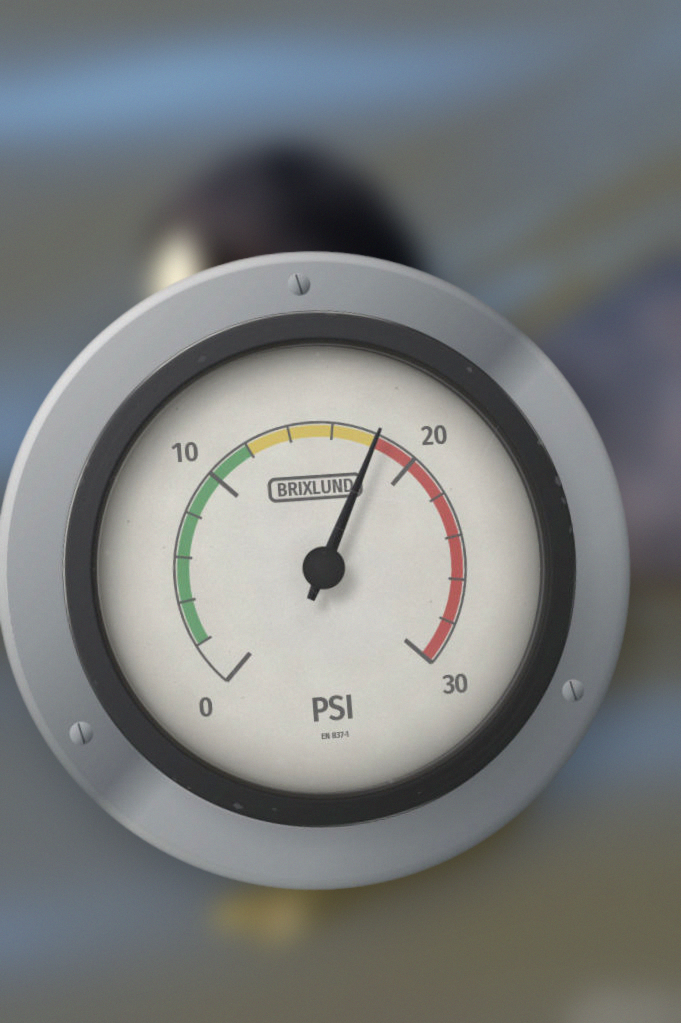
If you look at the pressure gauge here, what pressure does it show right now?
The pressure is 18 psi
